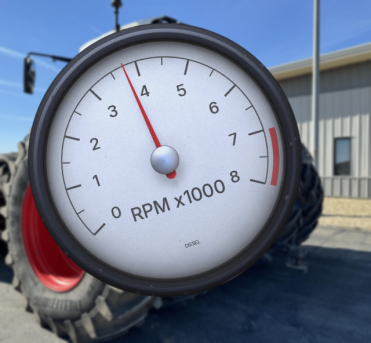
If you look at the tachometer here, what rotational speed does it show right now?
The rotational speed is 3750 rpm
